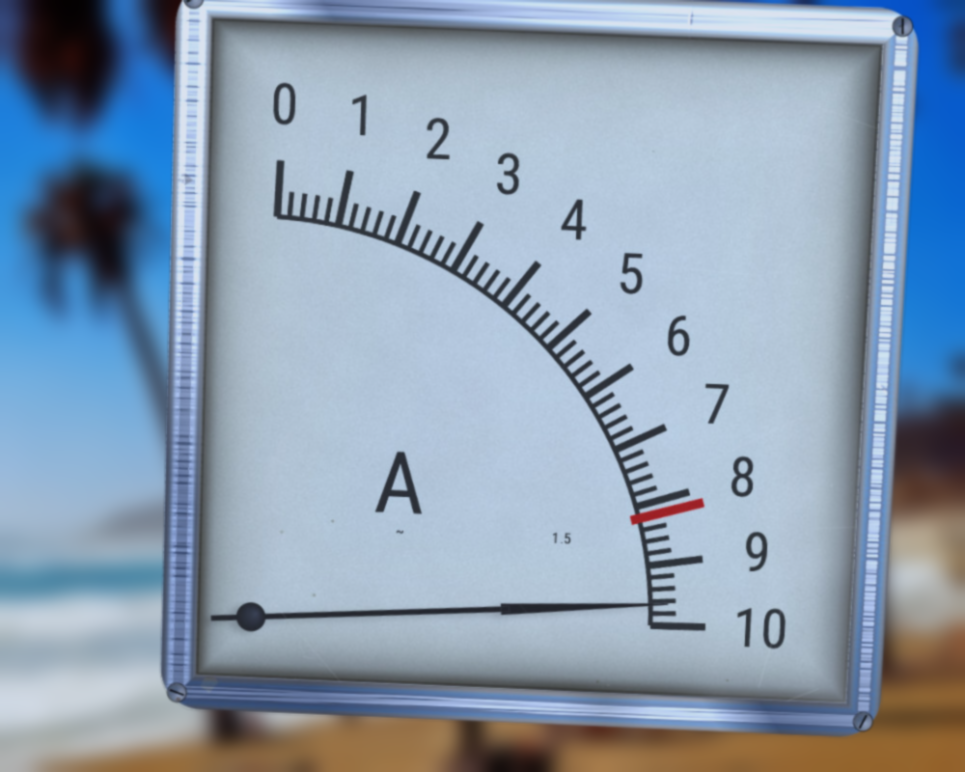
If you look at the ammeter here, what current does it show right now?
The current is 9.6 A
